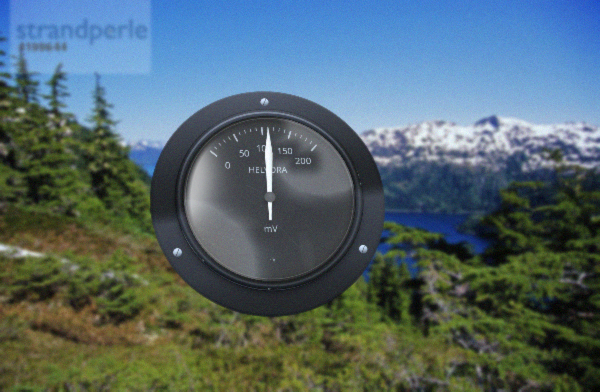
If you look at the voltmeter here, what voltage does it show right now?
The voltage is 110 mV
